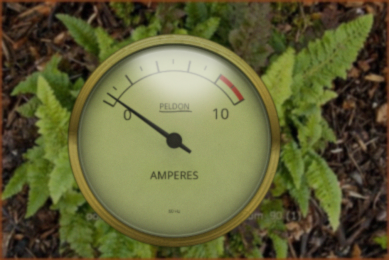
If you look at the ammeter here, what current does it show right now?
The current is 0.5 A
